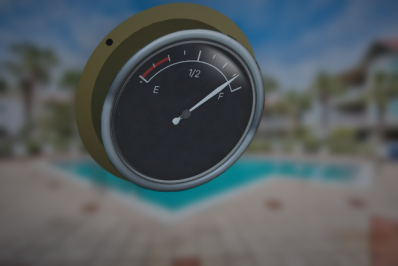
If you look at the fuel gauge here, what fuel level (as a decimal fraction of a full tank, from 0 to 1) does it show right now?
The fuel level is 0.875
